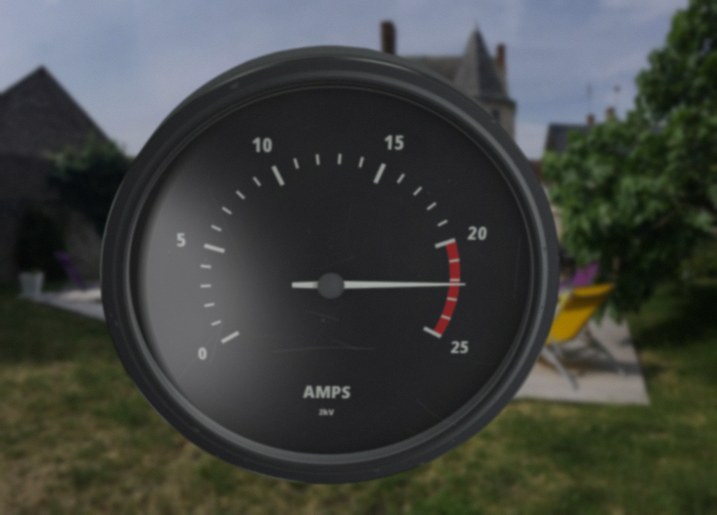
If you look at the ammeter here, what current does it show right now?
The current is 22 A
